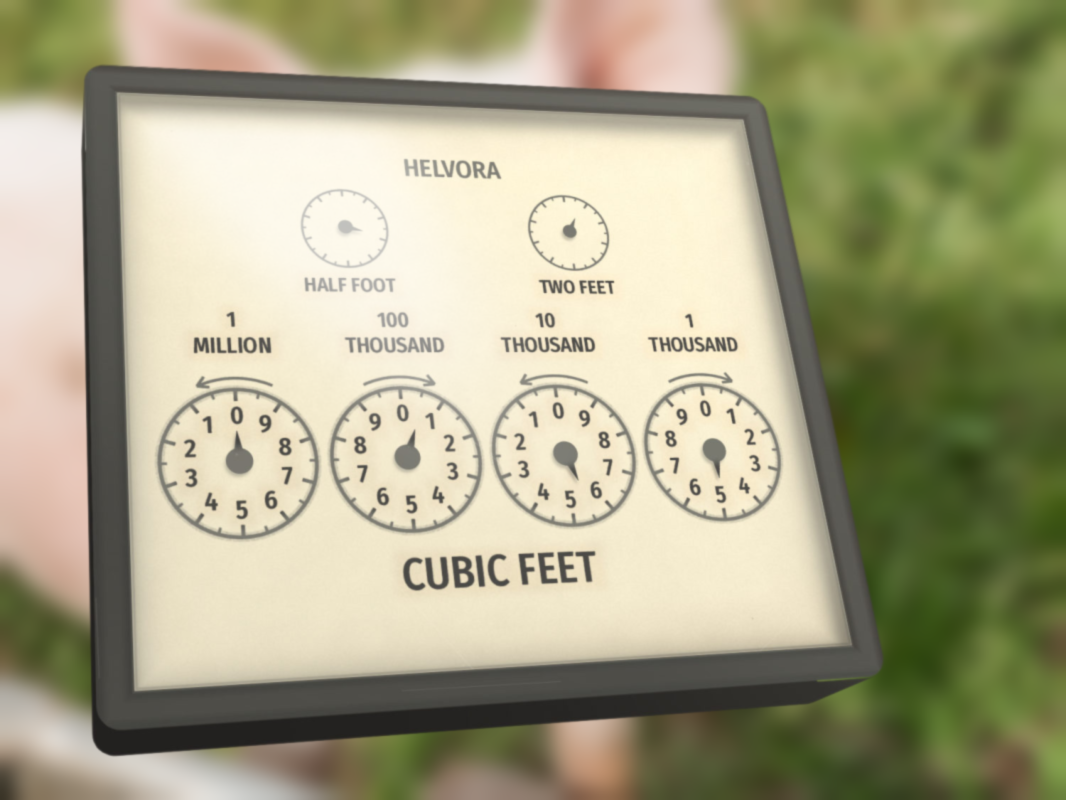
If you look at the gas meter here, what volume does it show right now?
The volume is 5500 ft³
